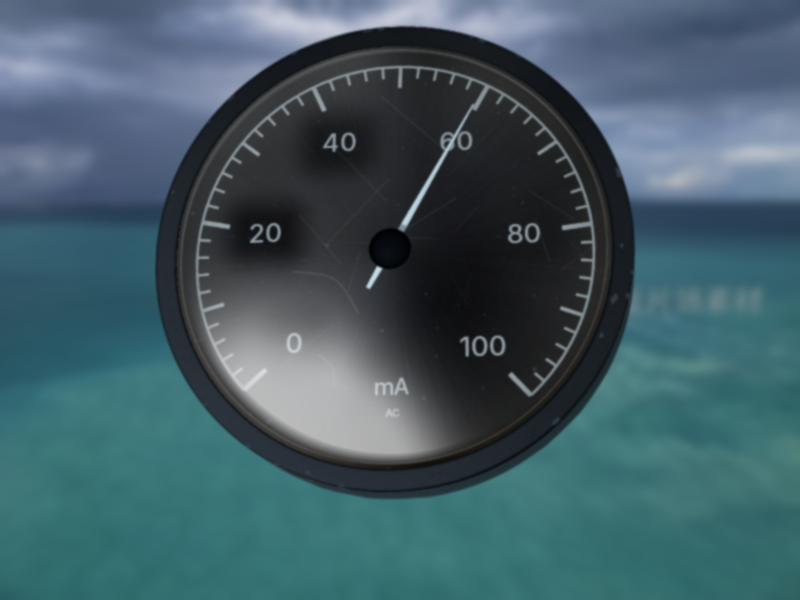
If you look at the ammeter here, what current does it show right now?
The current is 60 mA
